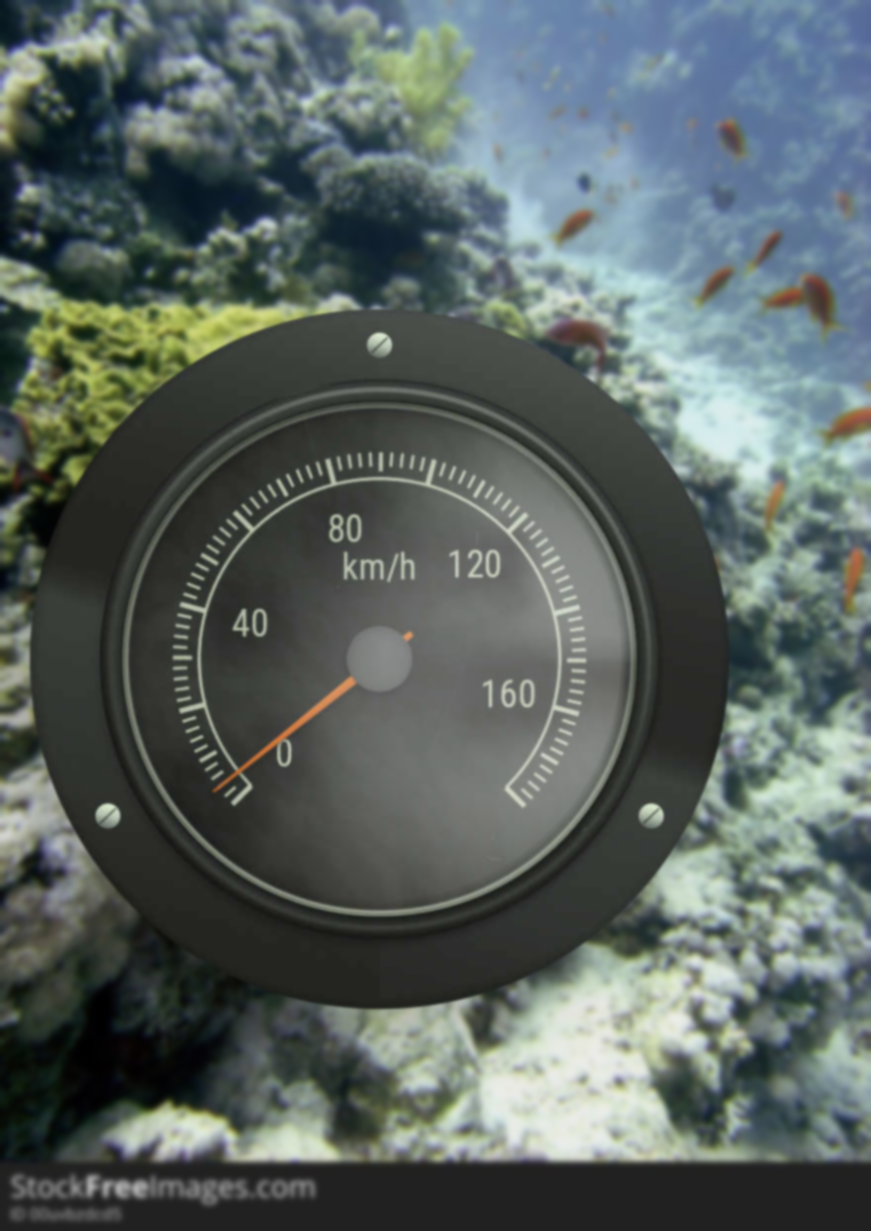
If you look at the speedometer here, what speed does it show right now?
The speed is 4 km/h
